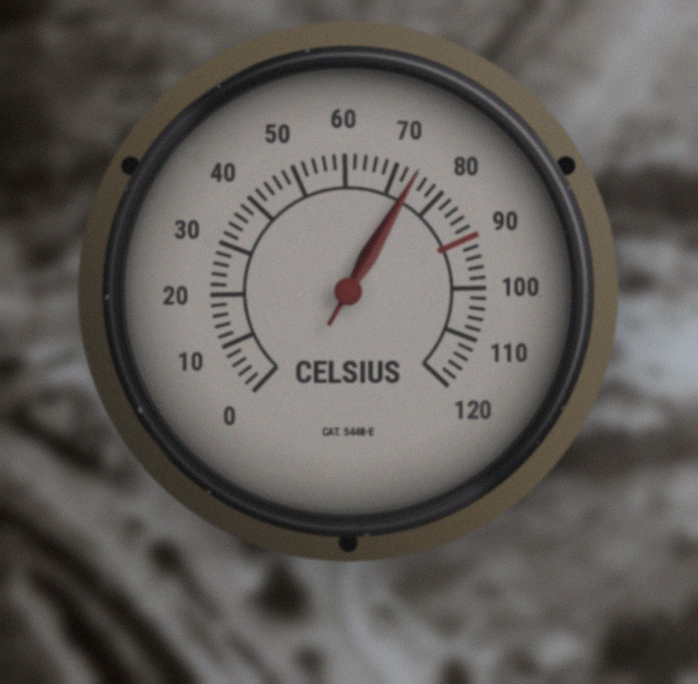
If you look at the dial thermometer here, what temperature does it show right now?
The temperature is 74 °C
